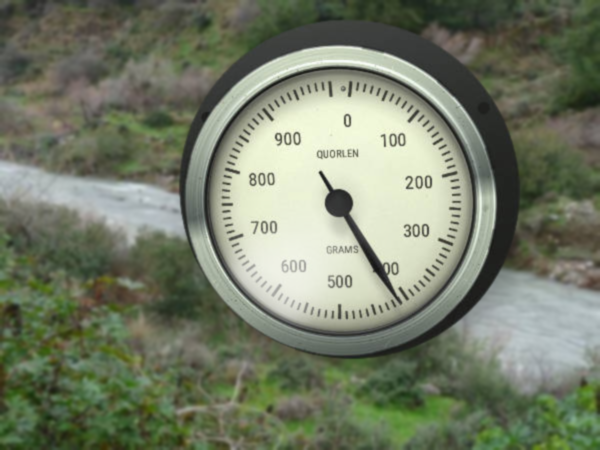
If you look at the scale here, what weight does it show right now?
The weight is 410 g
